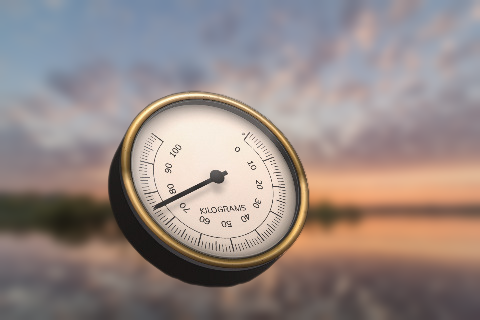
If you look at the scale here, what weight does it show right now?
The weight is 75 kg
